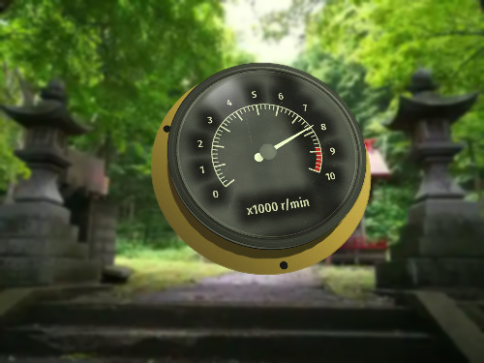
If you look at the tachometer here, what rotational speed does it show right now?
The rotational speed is 7800 rpm
